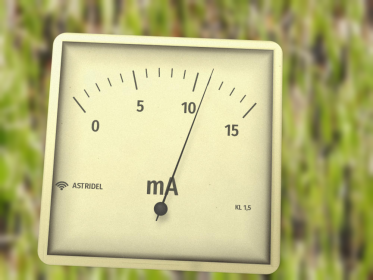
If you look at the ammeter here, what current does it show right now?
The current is 11 mA
